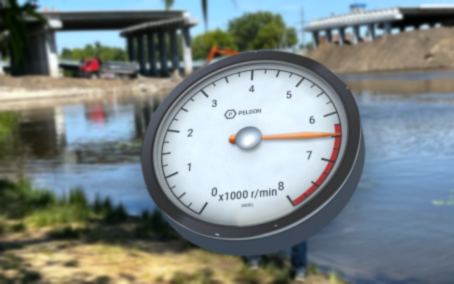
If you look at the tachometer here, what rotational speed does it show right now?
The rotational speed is 6500 rpm
